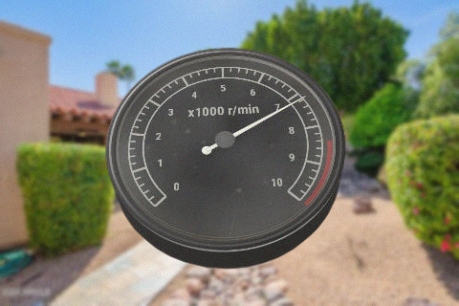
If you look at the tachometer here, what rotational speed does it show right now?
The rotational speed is 7200 rpm
